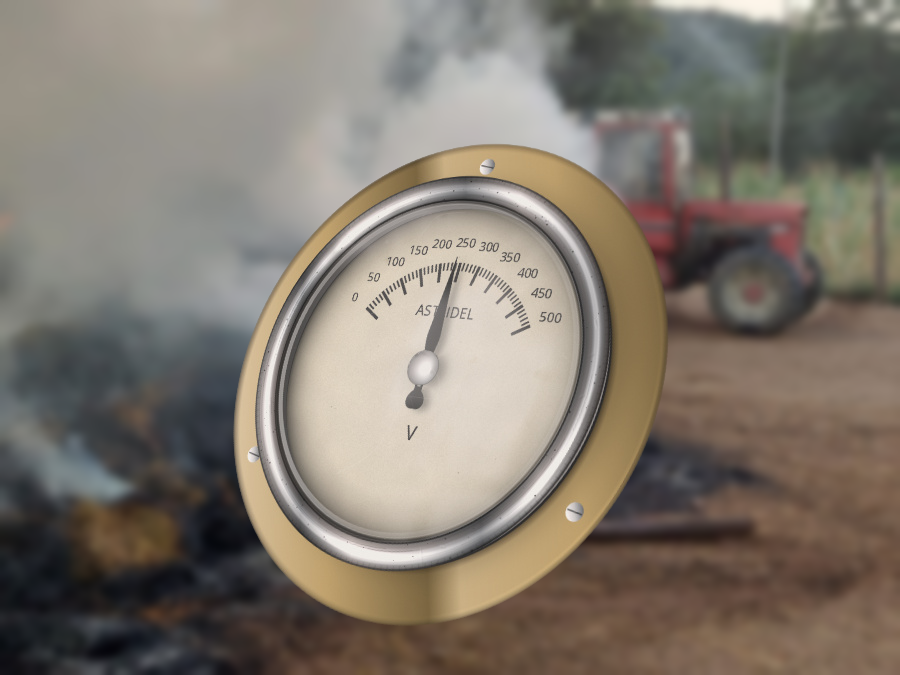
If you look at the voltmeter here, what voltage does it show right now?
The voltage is 250 V
